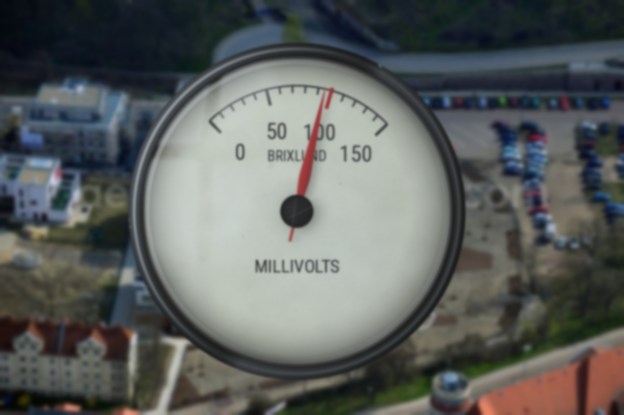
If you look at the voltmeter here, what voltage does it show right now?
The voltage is 95 mV
